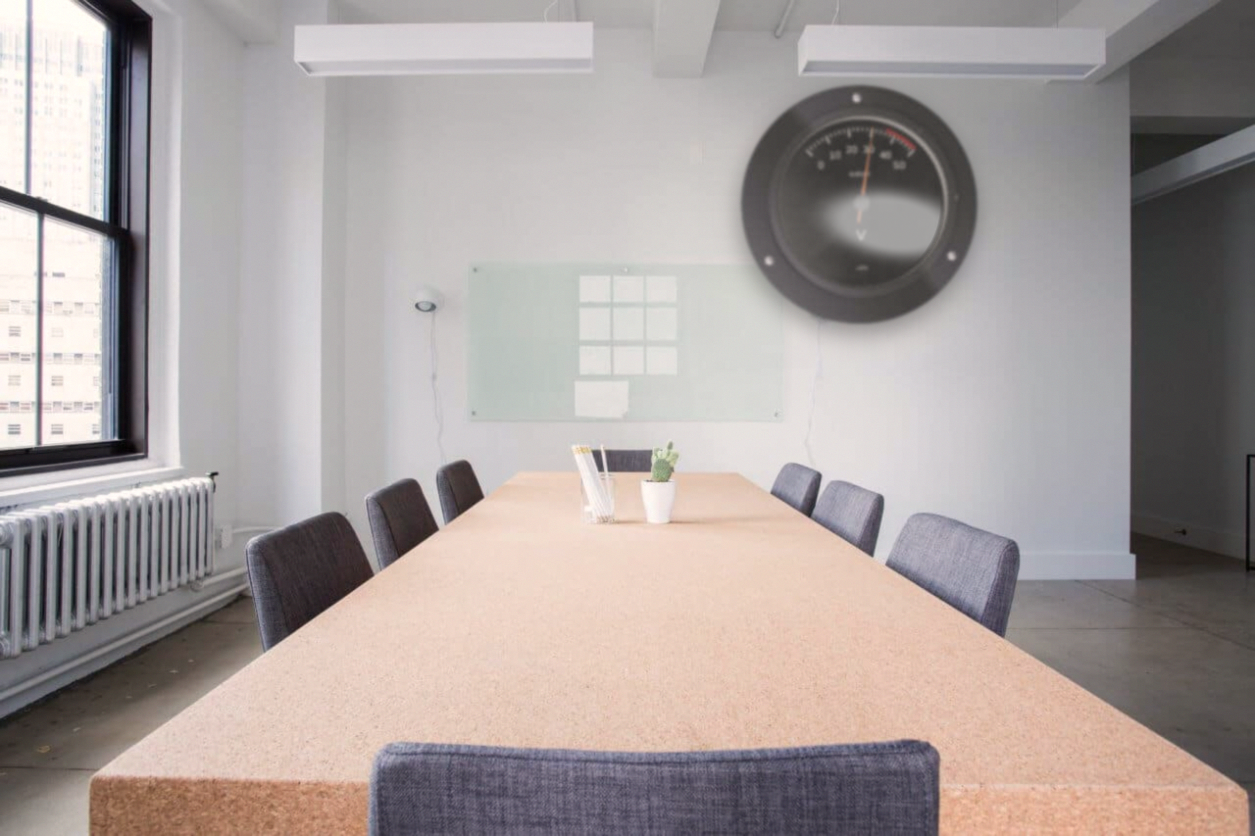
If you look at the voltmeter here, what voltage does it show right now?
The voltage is 30 V
